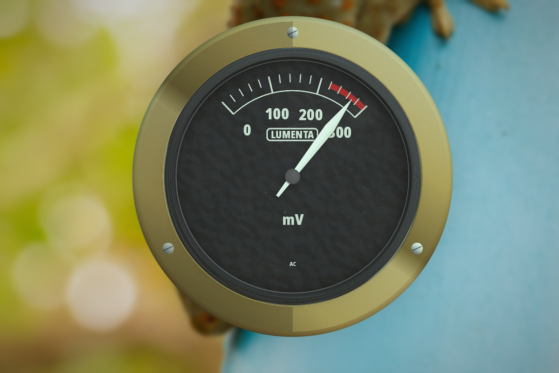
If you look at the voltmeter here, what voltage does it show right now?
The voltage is 270 mV
